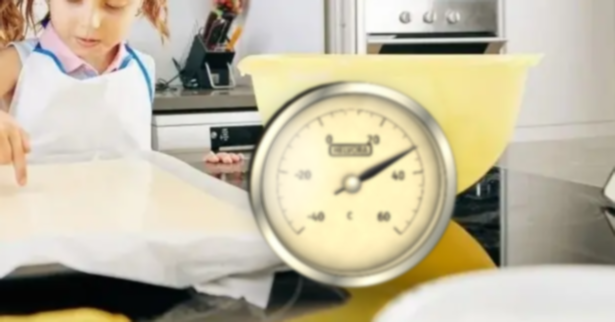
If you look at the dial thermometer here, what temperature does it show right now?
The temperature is 32 °C
